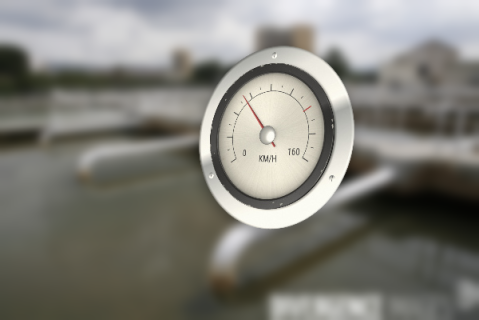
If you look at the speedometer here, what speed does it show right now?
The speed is 55 km/h
